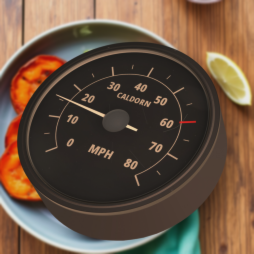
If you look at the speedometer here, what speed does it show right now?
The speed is 15 mph
